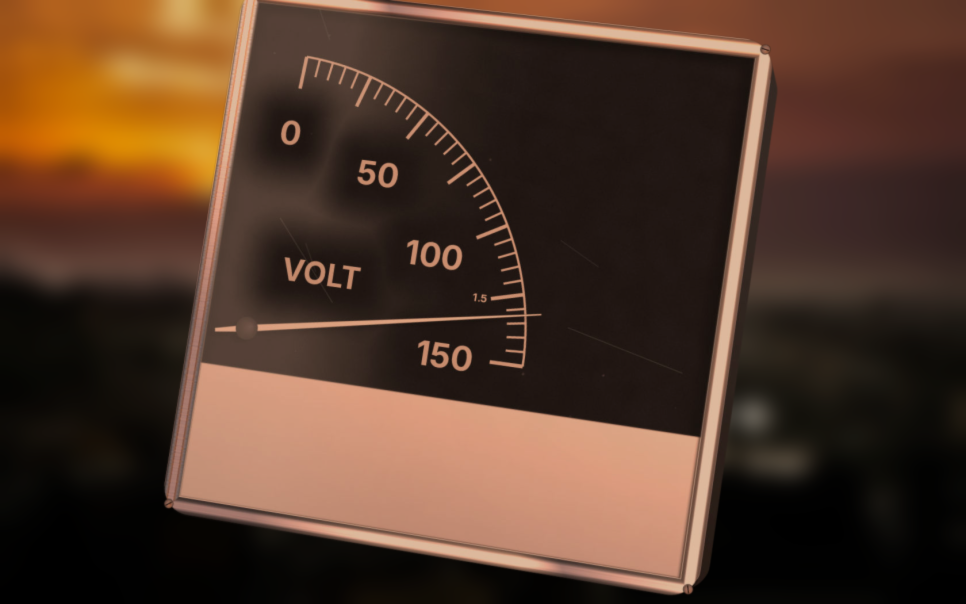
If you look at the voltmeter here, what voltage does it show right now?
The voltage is 132.5 V
